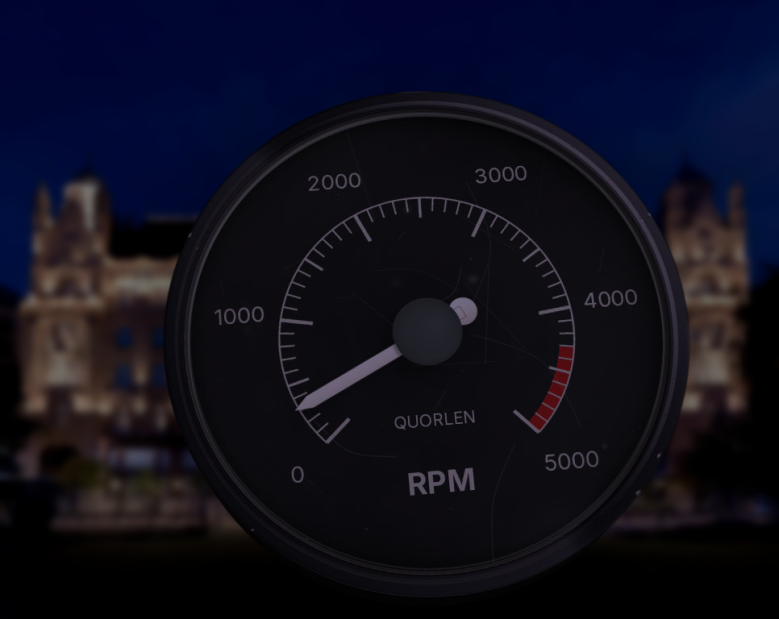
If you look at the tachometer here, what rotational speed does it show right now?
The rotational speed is 300 rpm
